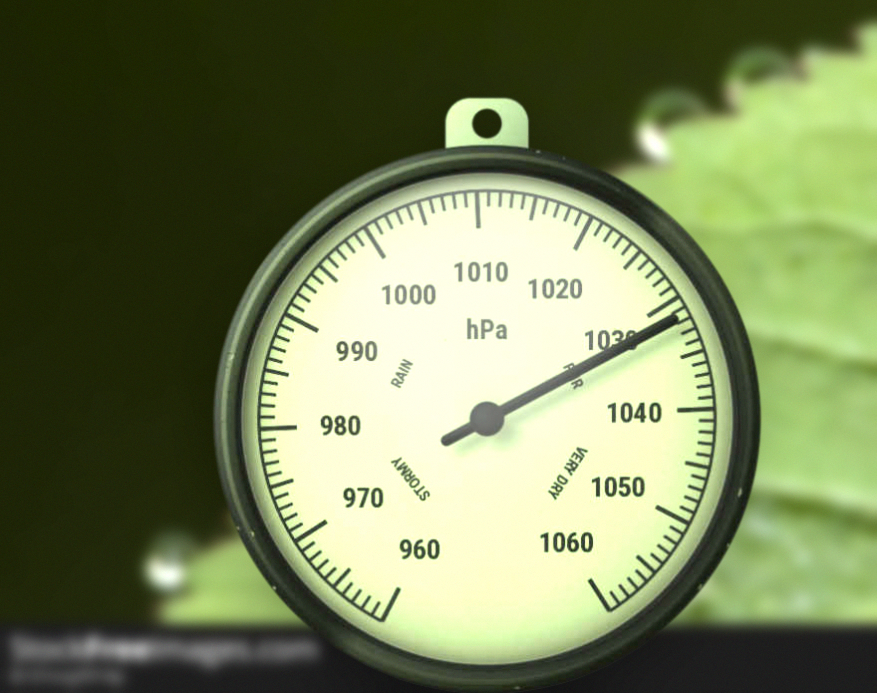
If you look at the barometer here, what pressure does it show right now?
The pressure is 1031.5 hPa
